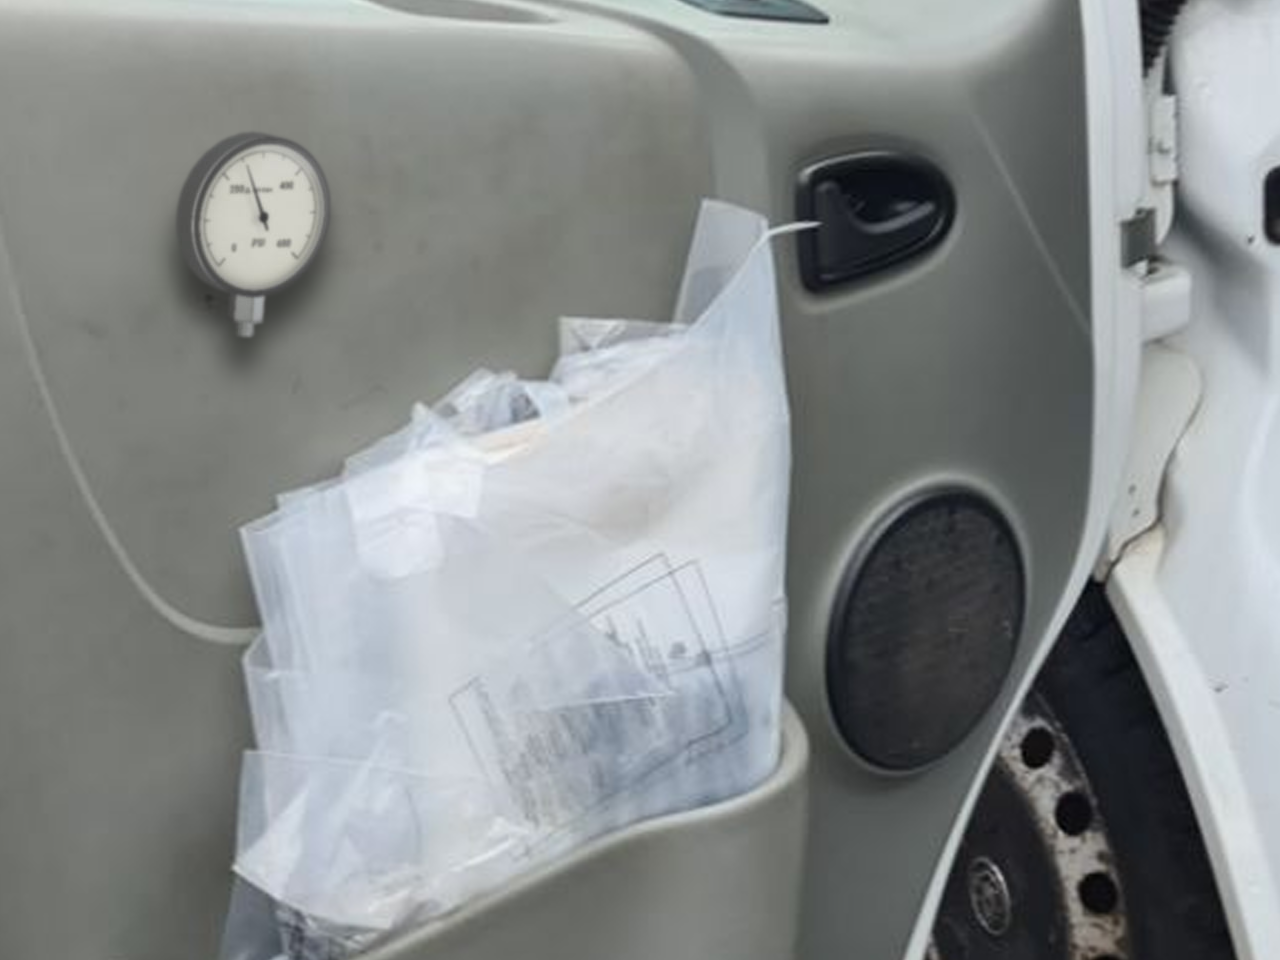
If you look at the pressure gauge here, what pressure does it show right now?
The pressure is 250 psi
